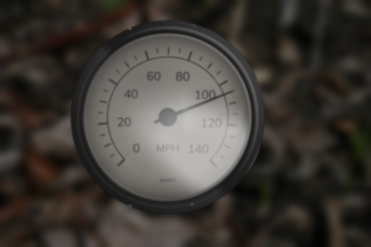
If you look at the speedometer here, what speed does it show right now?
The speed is 105 mph
